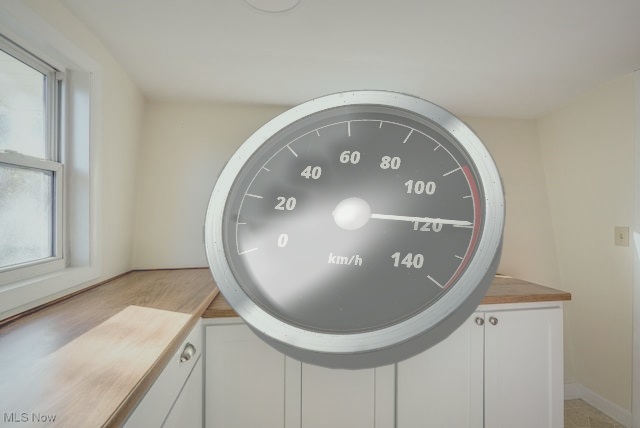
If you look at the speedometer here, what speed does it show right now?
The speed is 120 km/h
